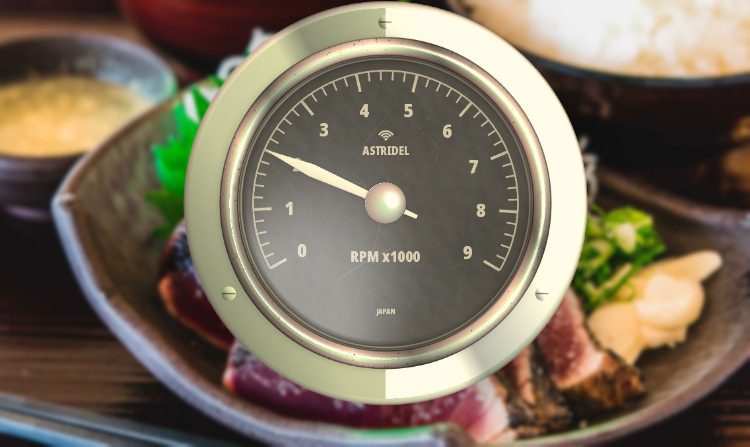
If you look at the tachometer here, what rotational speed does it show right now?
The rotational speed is 2000 rpm
